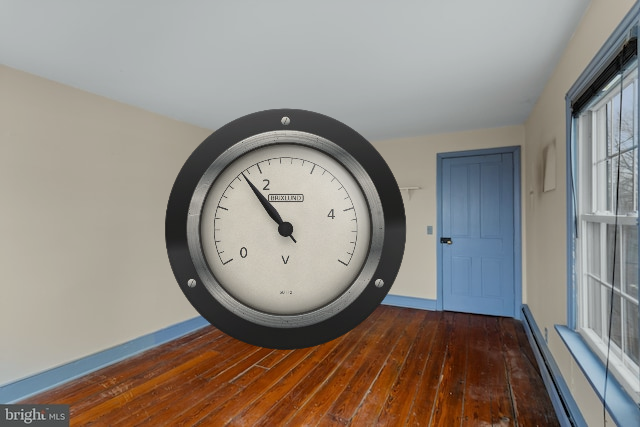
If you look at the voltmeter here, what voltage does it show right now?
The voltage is 1.7 V
